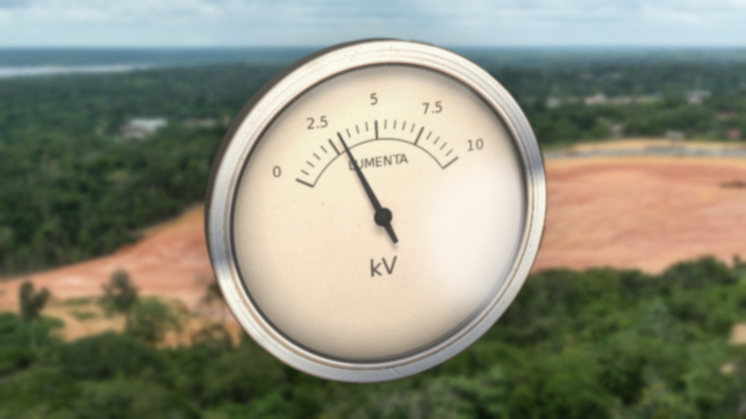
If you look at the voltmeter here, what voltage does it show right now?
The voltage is 3 kV
